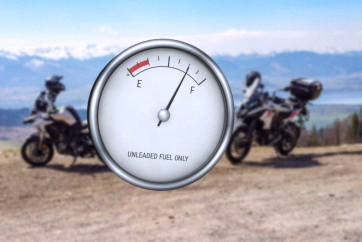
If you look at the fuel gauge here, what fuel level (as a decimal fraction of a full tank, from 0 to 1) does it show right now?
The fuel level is 0.75
